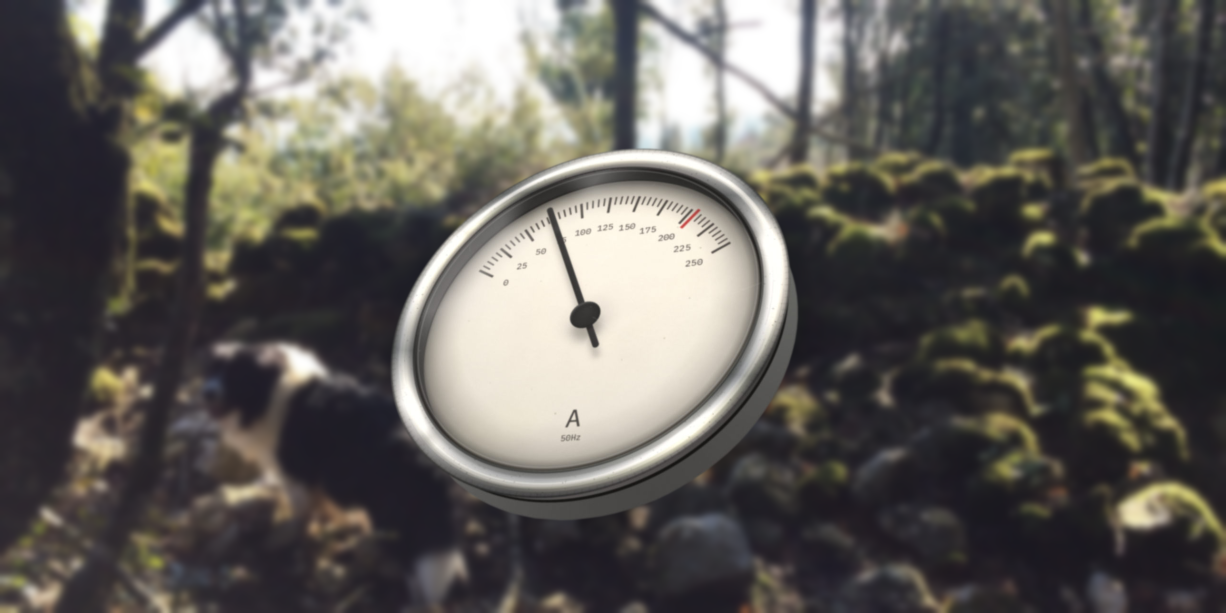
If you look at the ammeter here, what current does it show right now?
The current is 75 A
